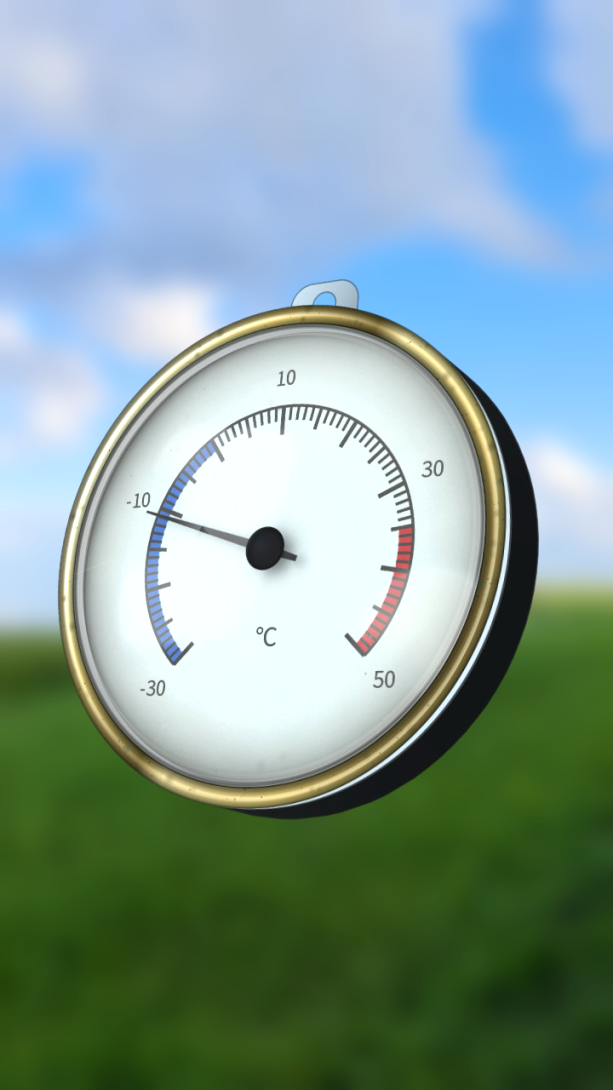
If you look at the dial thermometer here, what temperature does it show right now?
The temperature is -11 °C
